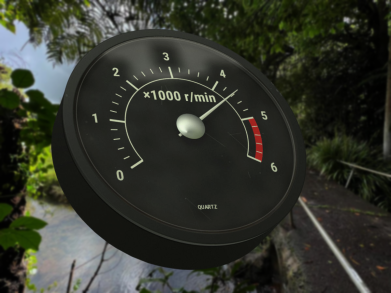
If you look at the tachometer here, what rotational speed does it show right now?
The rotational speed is 4400 rpm
